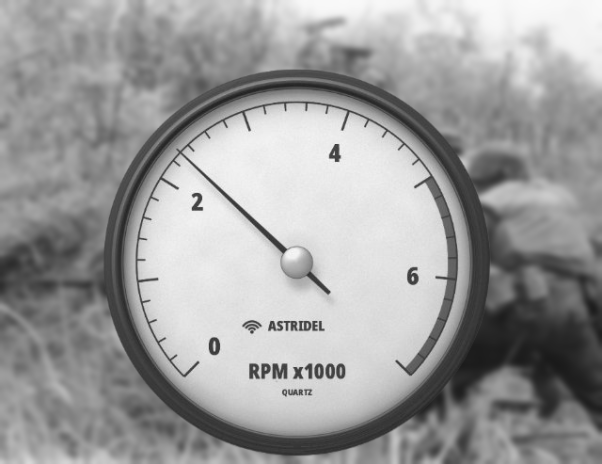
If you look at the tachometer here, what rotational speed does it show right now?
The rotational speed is 2300 rpm
